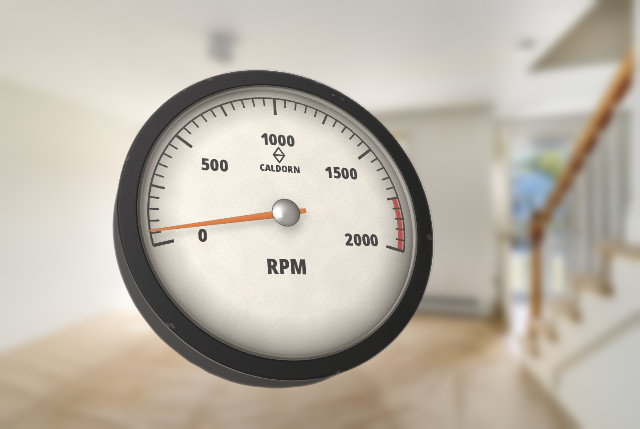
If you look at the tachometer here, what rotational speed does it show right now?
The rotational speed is 50 rpm
